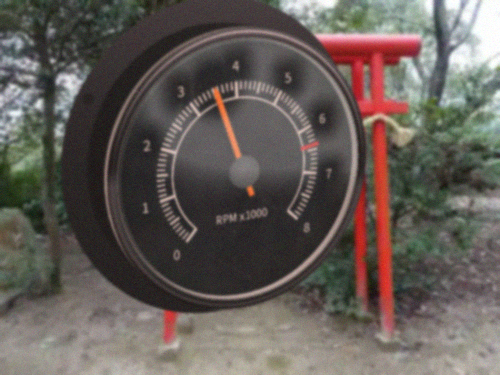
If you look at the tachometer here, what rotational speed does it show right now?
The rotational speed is 3500 rpm
